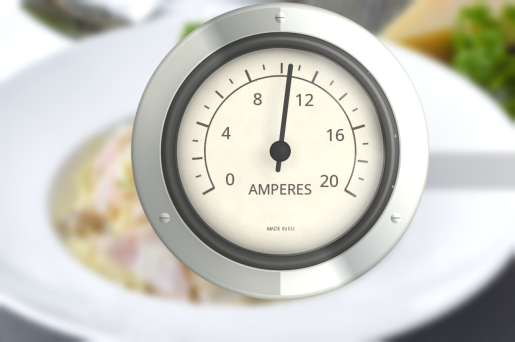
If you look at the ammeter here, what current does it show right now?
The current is 10.5 A
